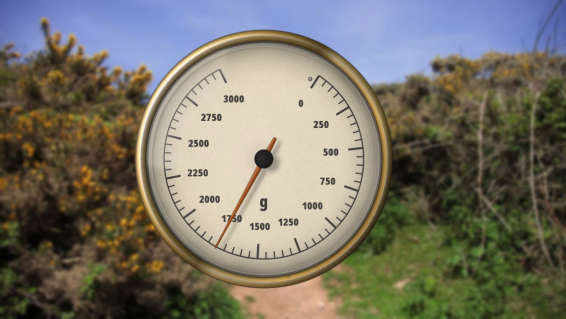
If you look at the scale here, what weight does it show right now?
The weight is 1750 g
